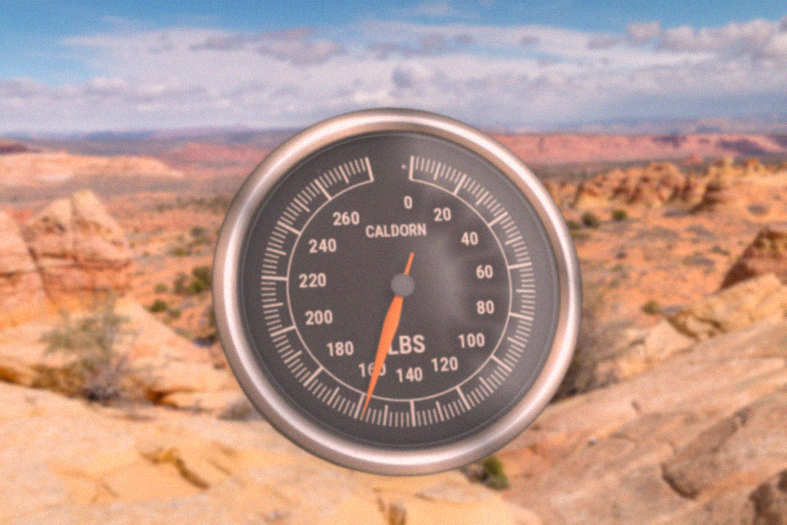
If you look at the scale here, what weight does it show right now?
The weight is 158 lb
